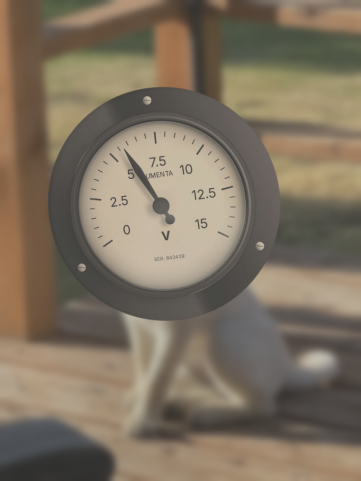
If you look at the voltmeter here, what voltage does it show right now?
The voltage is 5.75 V
